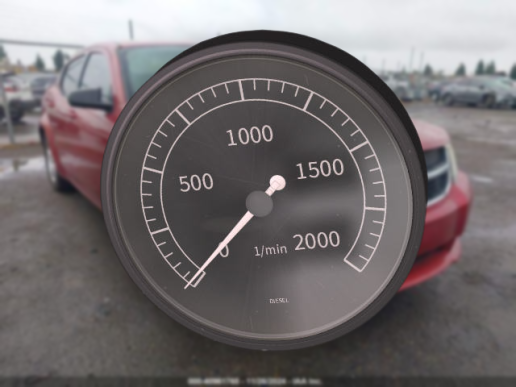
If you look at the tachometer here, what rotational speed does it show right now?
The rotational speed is 25 rpm
